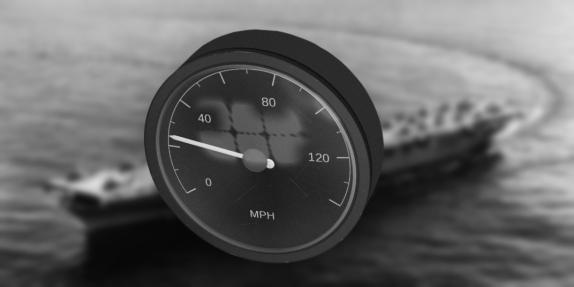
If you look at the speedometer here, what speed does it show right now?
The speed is 25 mph
